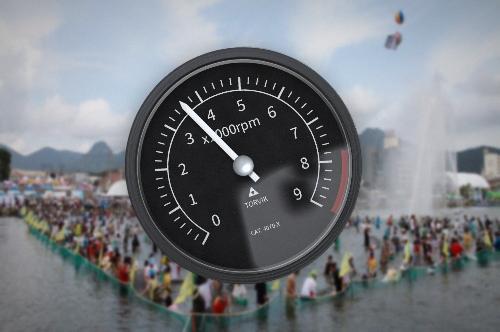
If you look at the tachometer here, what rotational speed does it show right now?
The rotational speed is 3600 rpm
